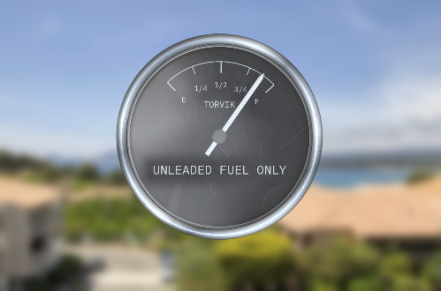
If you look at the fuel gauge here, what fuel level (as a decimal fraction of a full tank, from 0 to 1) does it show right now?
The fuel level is 0.875
